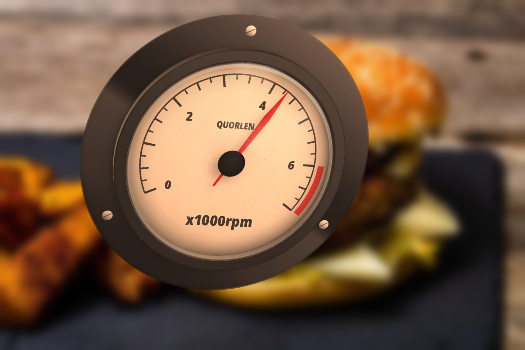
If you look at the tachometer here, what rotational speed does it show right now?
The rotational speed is 4250 rpm
